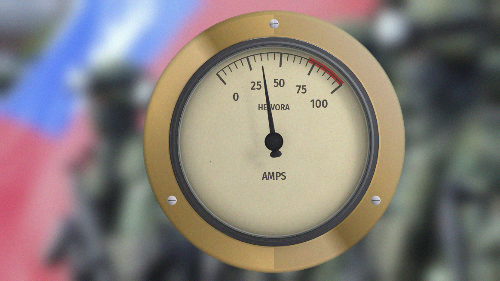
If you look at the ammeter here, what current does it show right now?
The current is 35 A
